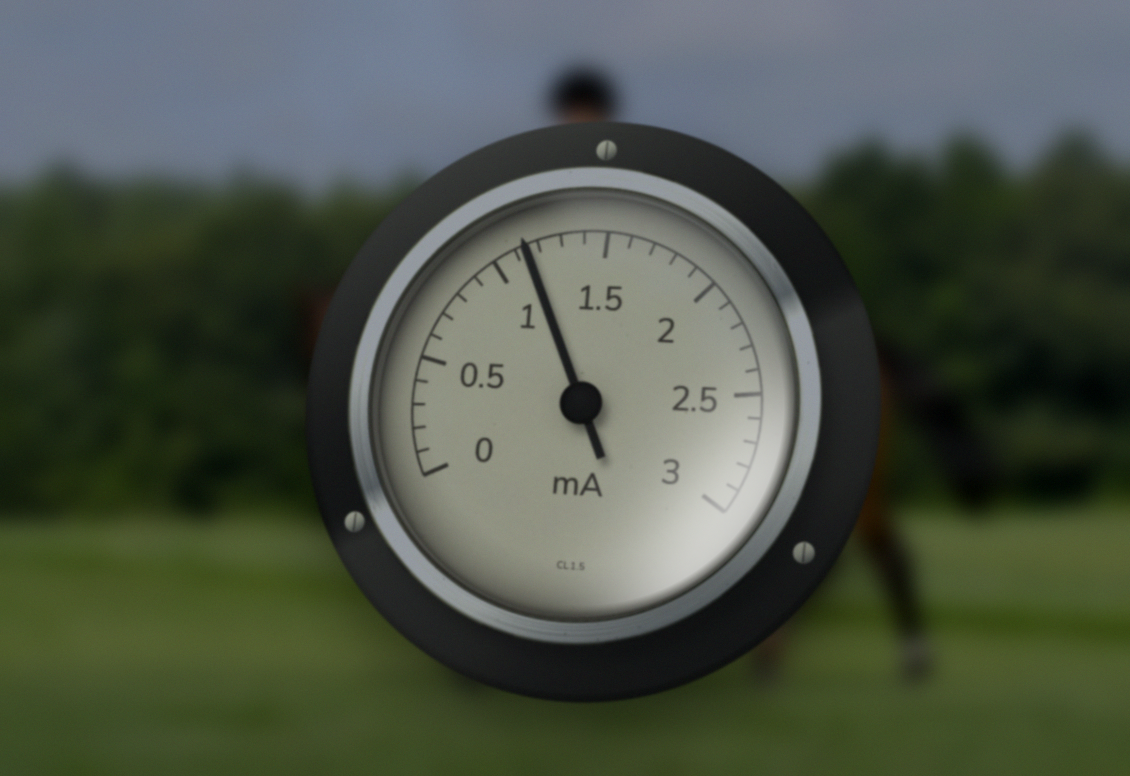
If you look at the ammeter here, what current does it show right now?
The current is 1.15 mA
